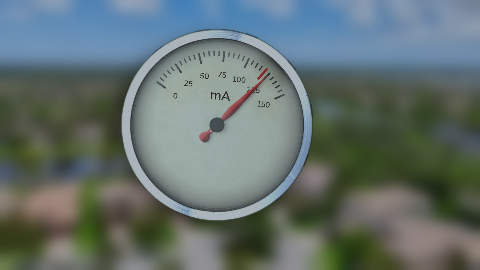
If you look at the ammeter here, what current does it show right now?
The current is 125 mA
